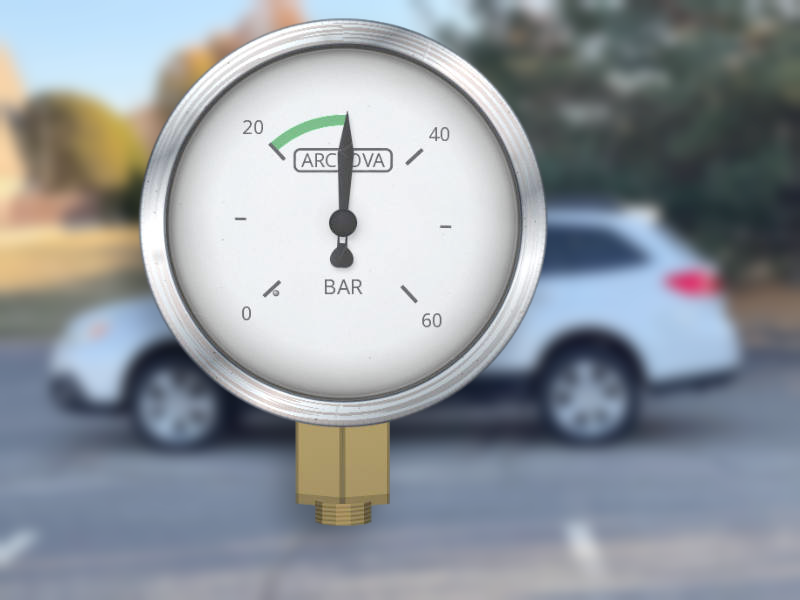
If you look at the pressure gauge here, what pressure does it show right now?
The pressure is 30 bar
